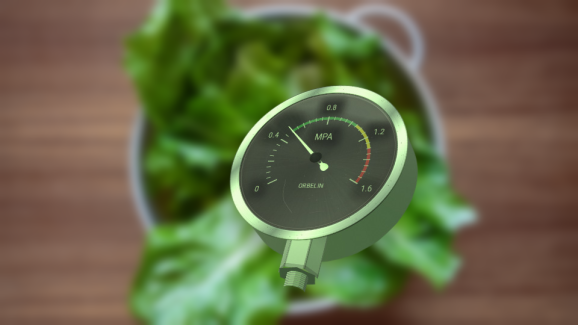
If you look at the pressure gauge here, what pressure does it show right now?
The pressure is 0.5 MPa
